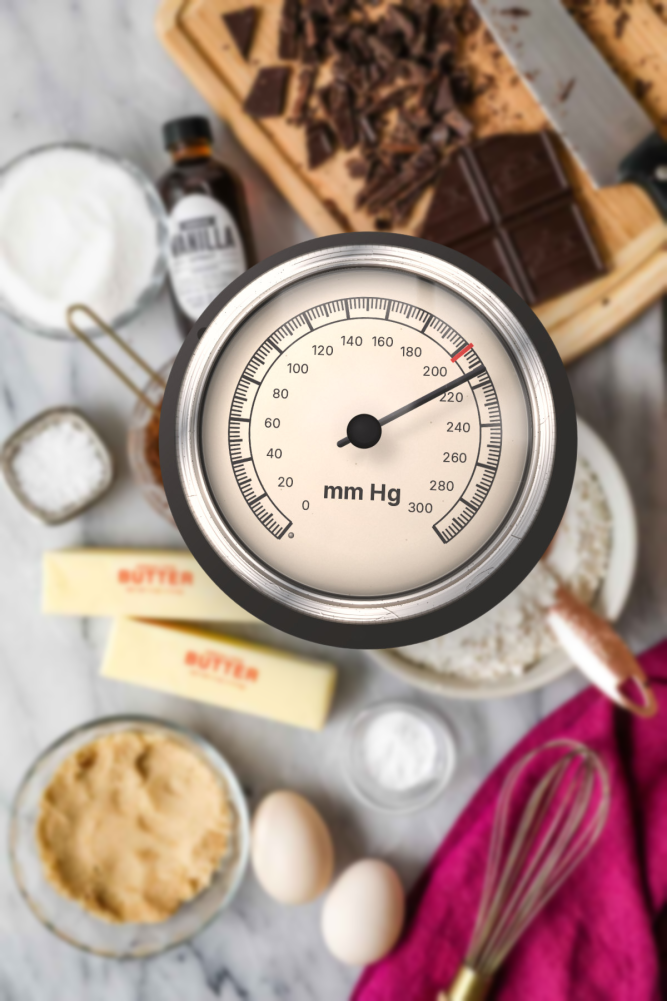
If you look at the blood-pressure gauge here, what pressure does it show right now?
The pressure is 214 mmHg
